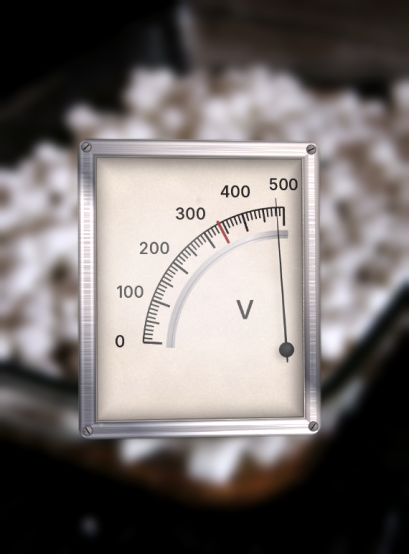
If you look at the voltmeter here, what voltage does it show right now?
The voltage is 480 V
